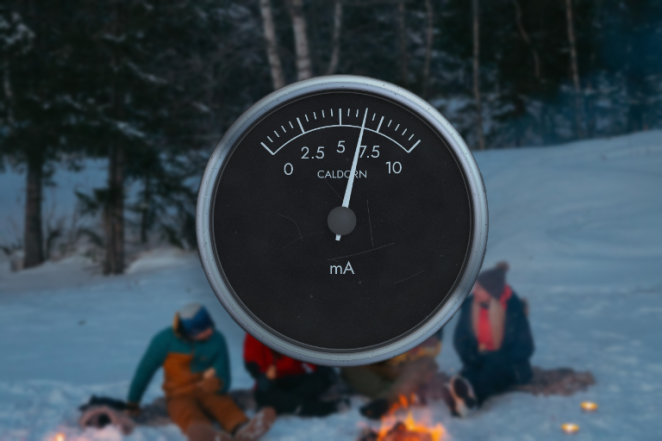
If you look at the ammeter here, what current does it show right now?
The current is 6.5 mA
